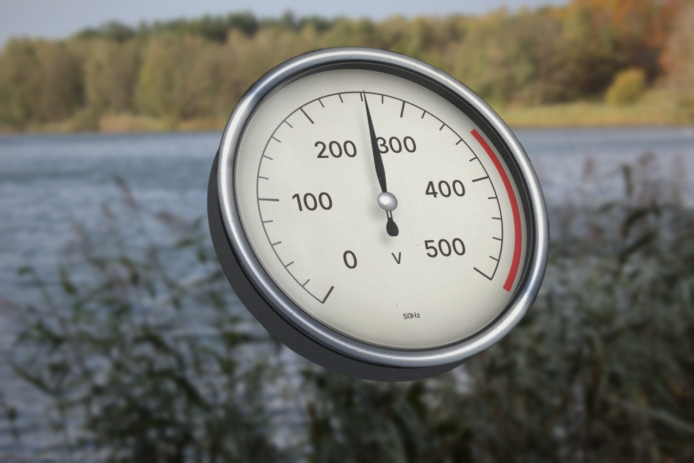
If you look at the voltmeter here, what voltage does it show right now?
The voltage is 260 V
